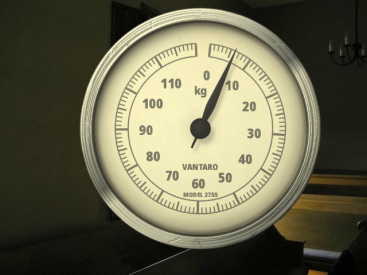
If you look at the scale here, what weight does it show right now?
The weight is 6 kg
